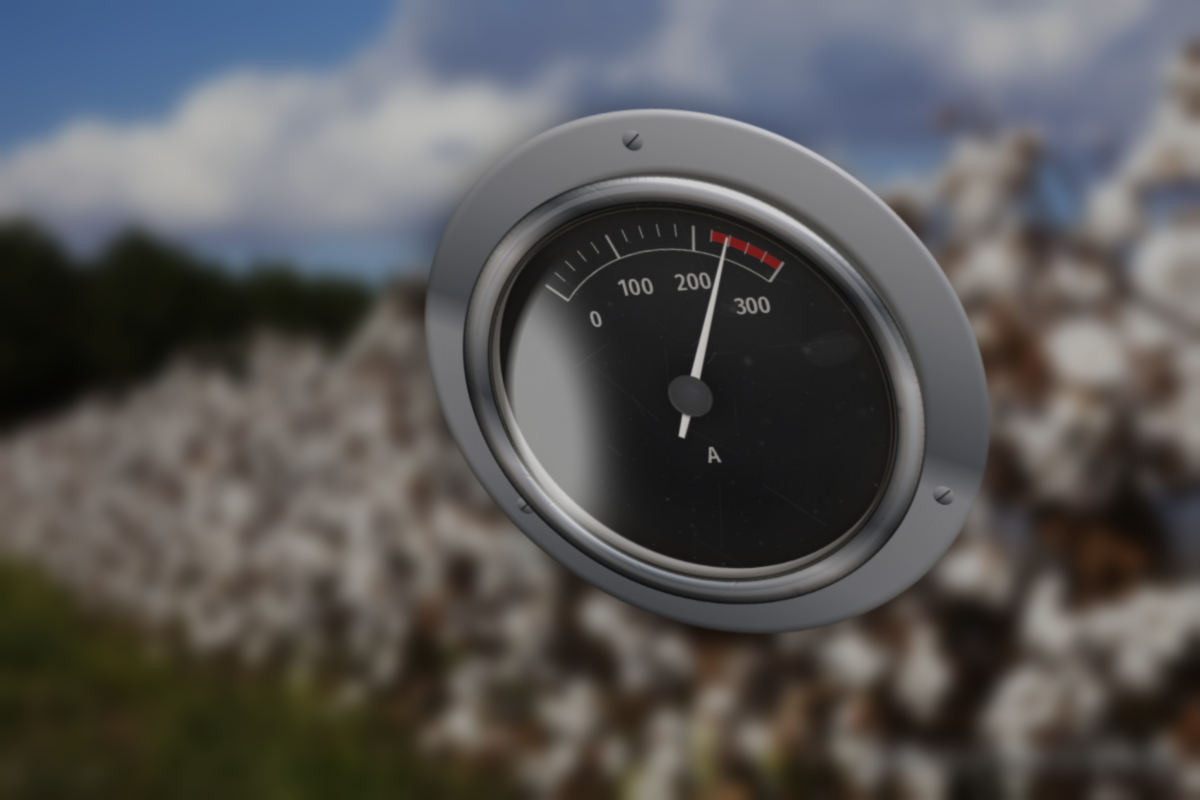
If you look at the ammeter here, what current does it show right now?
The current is 240 A
